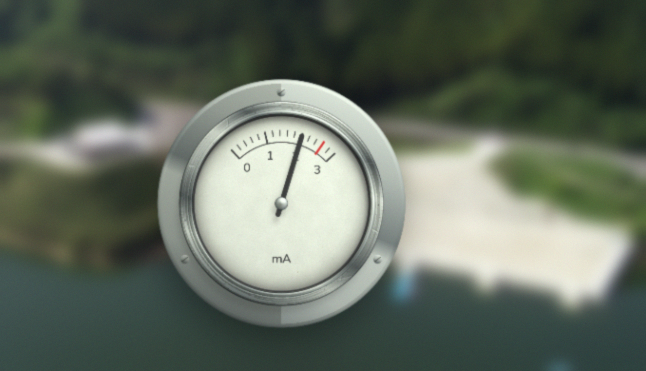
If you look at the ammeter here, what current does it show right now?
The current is 2 mA
